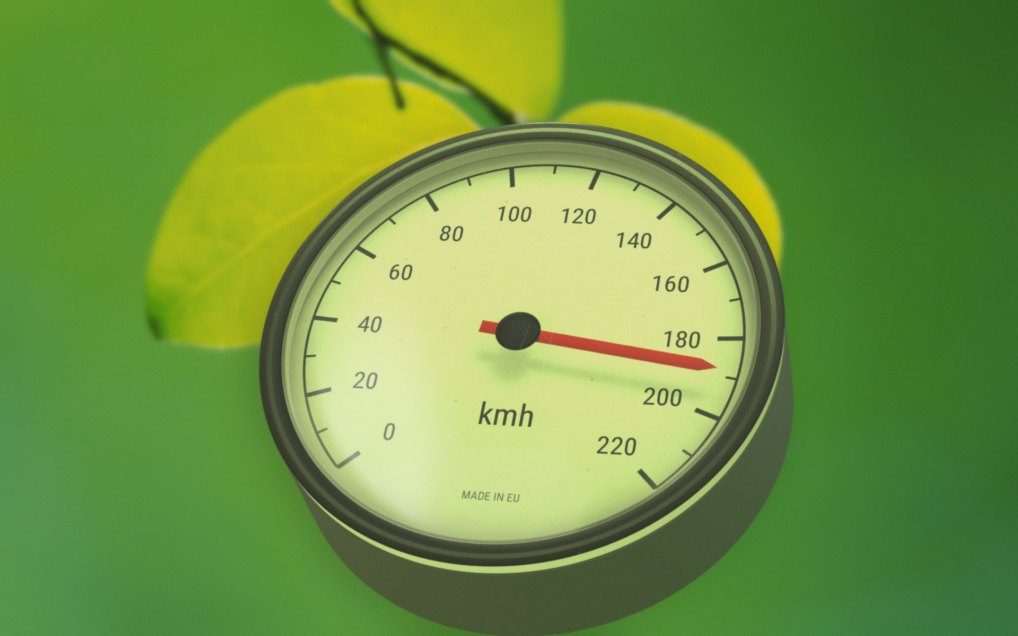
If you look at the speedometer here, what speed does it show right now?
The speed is 190 km/h
